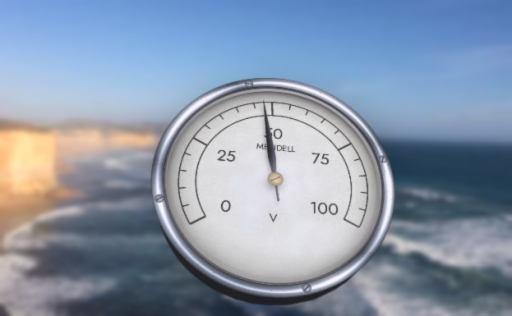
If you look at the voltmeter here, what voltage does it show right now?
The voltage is 47.5 V
